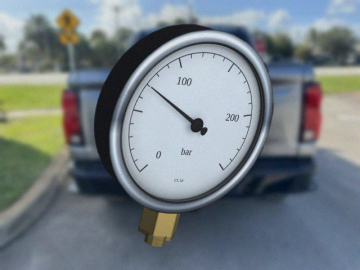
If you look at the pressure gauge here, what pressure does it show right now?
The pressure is 70 bar
